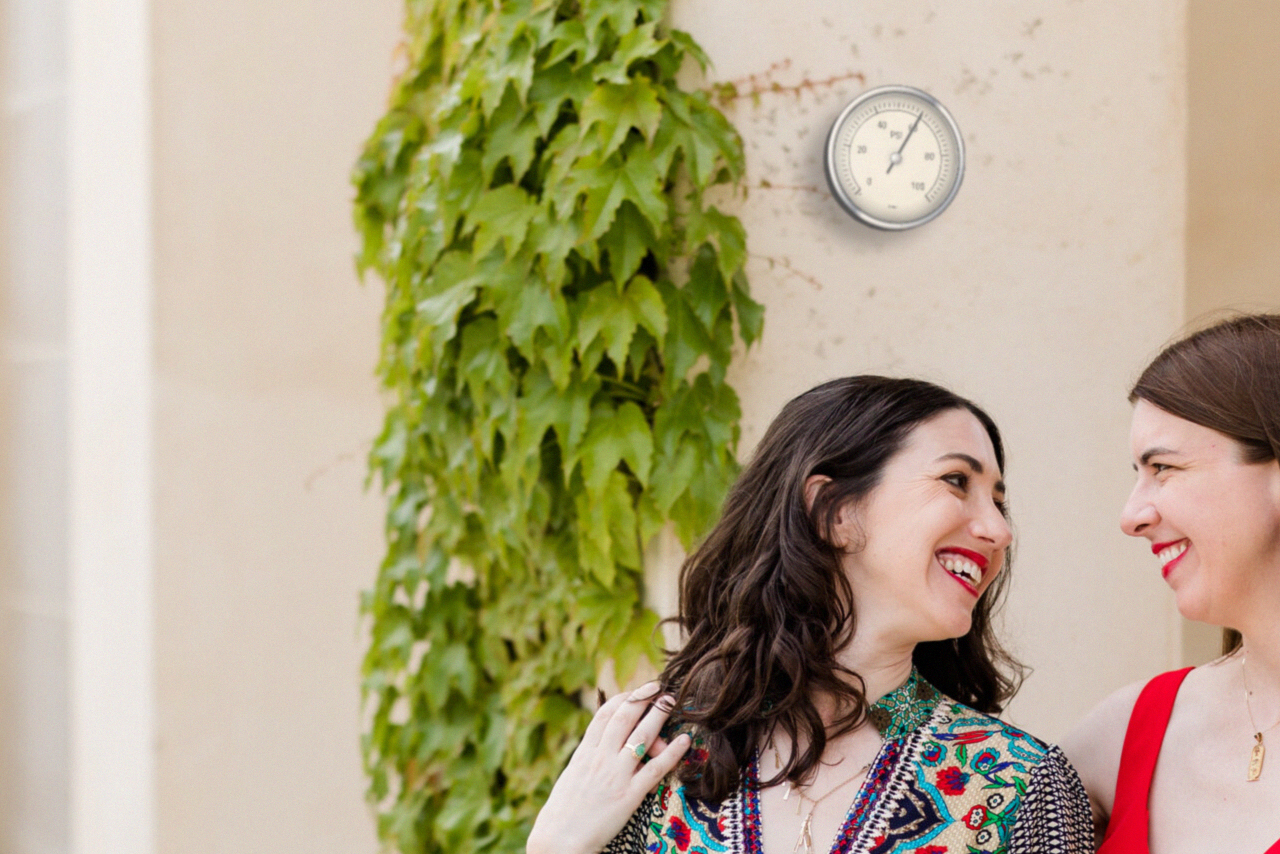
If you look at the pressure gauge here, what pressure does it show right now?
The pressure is 60 psi
